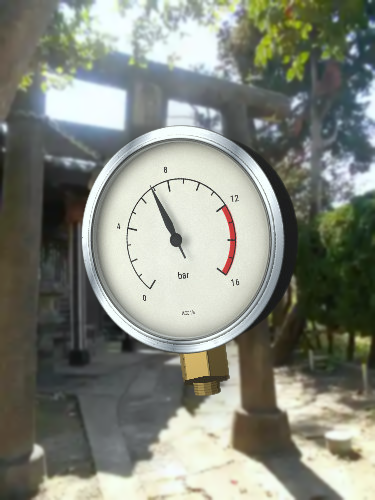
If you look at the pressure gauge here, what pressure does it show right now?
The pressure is 7 bar
